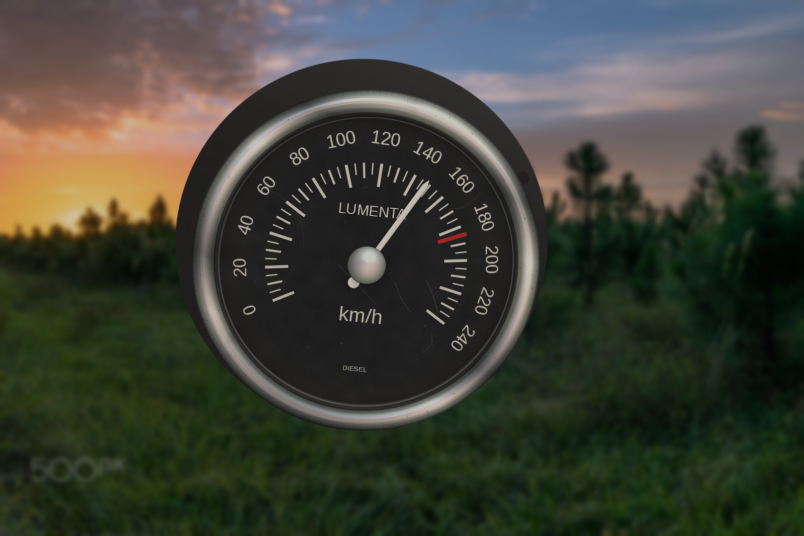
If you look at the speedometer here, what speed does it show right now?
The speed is 147.5 km/h
